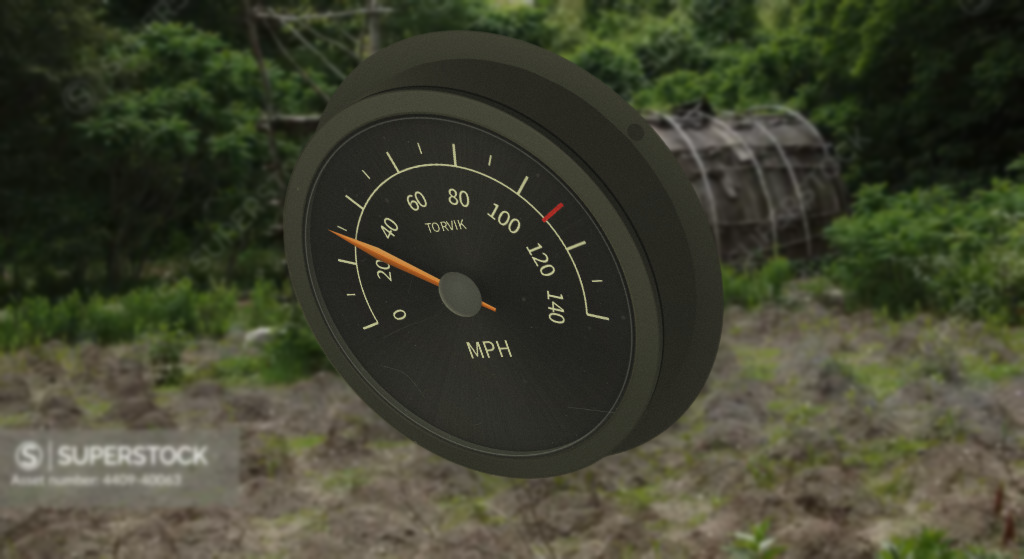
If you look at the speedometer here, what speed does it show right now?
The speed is 30 mph
